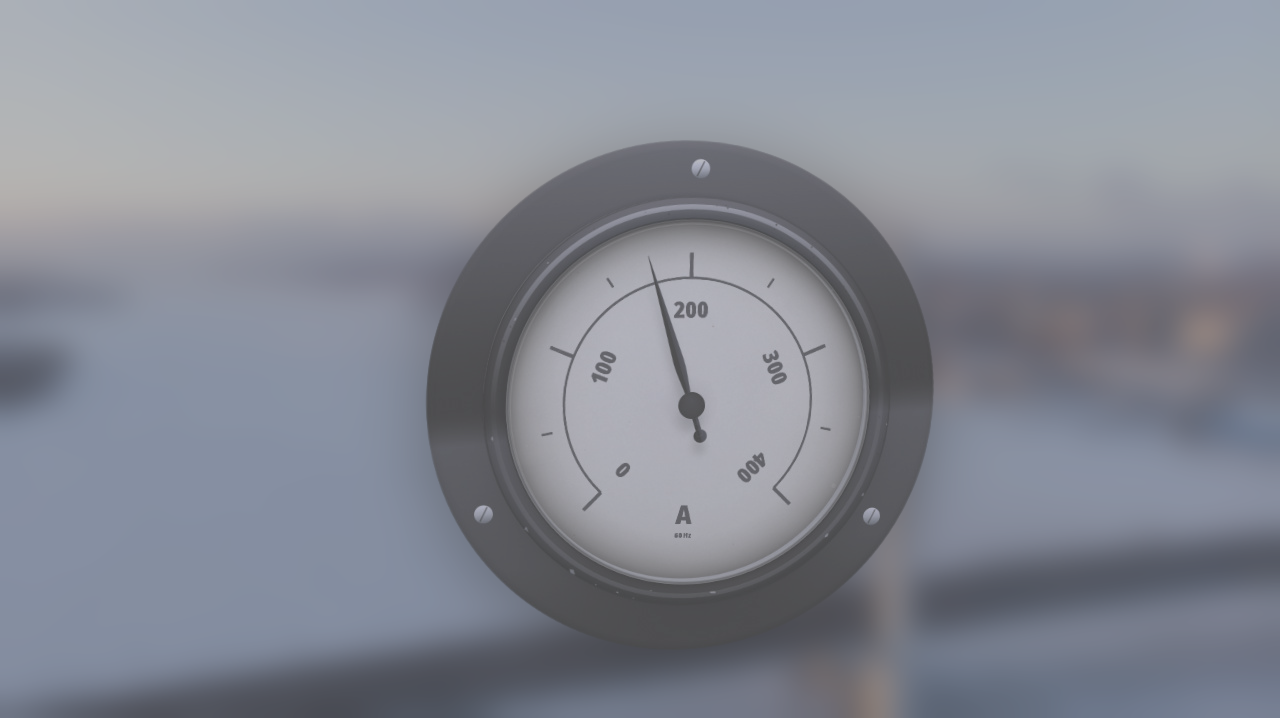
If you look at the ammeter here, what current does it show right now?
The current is 175 A
